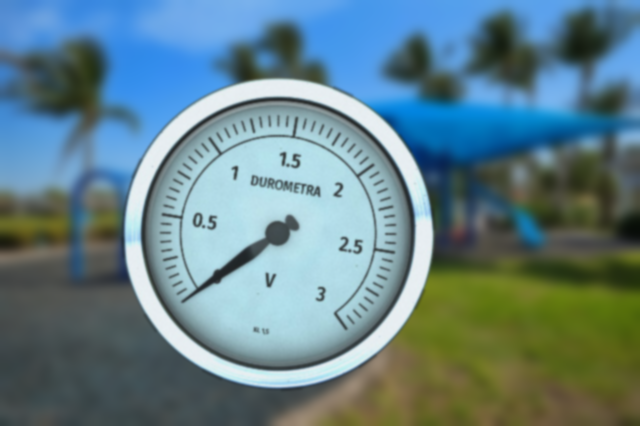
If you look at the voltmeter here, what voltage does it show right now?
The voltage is 0 V
